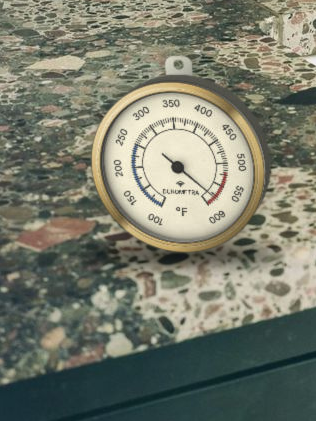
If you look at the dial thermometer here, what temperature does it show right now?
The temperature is 575 °F
